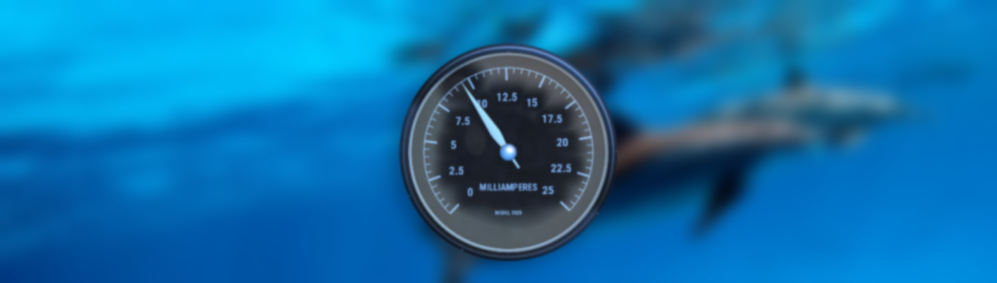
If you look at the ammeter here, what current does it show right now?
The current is 9.5 mA
